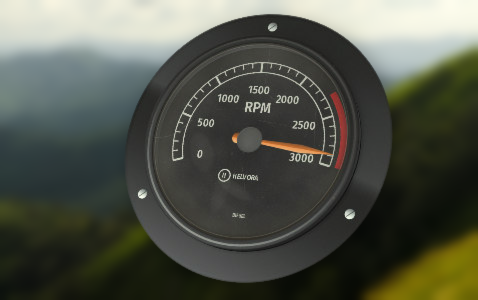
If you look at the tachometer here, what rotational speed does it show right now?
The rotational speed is 2900 rpm
